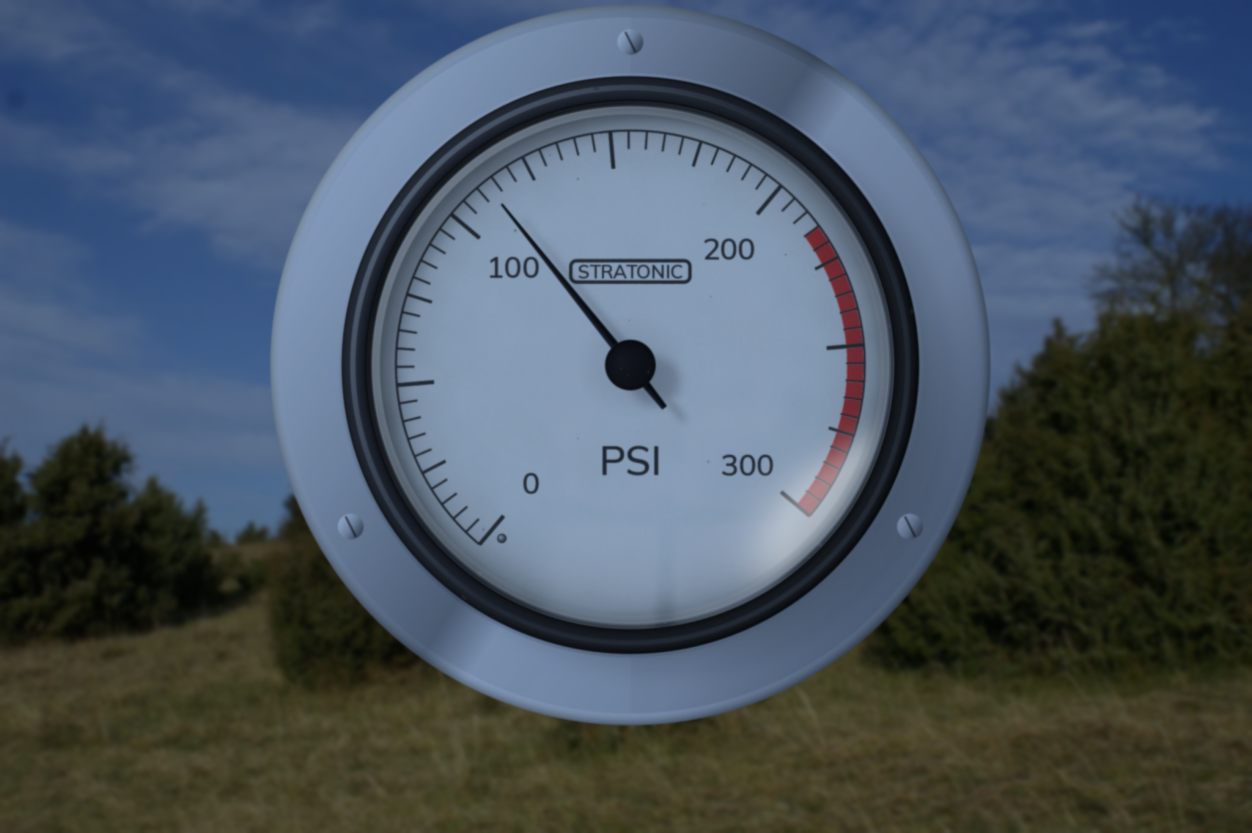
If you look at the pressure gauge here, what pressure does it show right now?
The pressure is 112.5 psi
